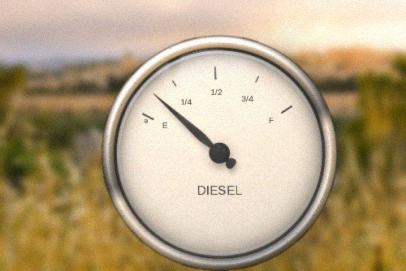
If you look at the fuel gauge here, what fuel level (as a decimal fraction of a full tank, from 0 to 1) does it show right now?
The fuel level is 0.125
